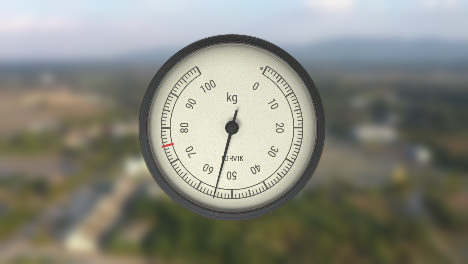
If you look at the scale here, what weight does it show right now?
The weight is 55 kg
